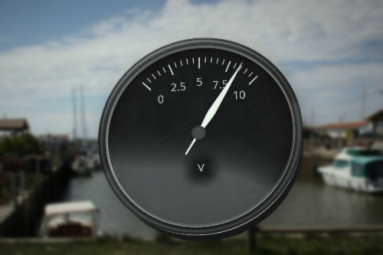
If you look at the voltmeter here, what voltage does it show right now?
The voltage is 8.5 V
